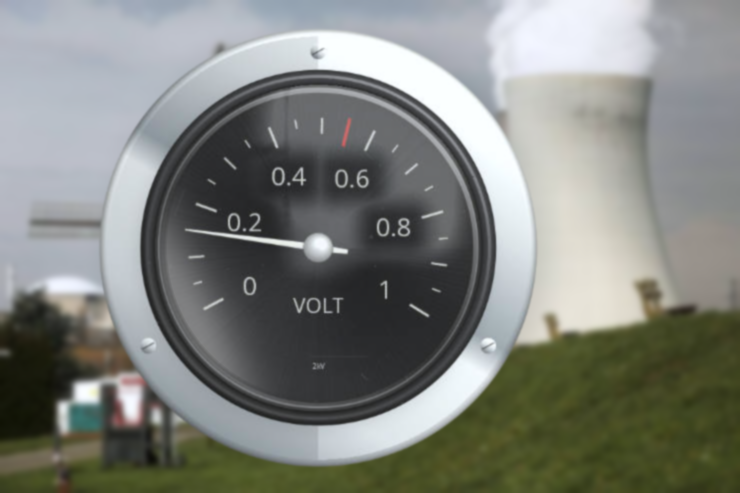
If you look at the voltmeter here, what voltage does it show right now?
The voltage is 0.15 V
